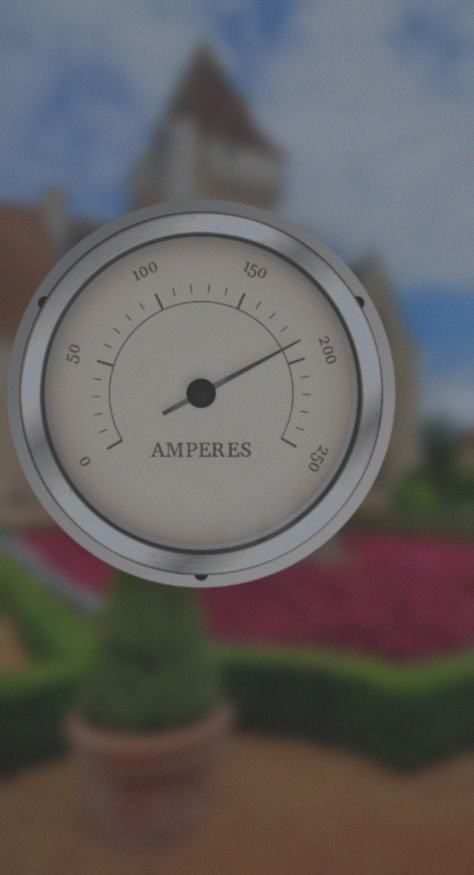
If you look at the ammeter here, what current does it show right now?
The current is 190 A
